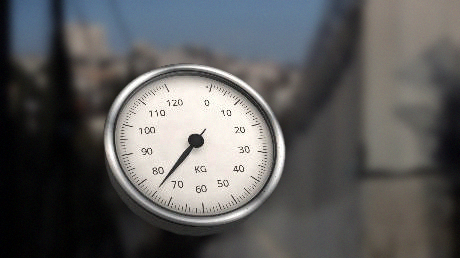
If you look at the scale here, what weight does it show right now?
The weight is 75 kg
